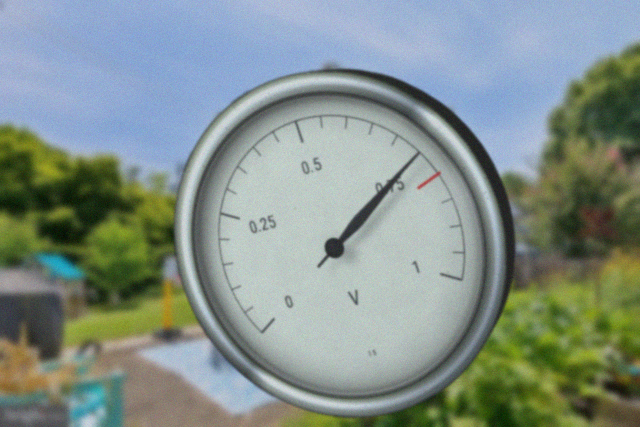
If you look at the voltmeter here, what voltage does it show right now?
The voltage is 0.75 V
